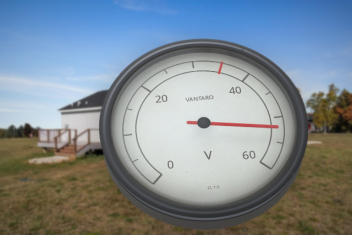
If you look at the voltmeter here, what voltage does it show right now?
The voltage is 52.5 V
